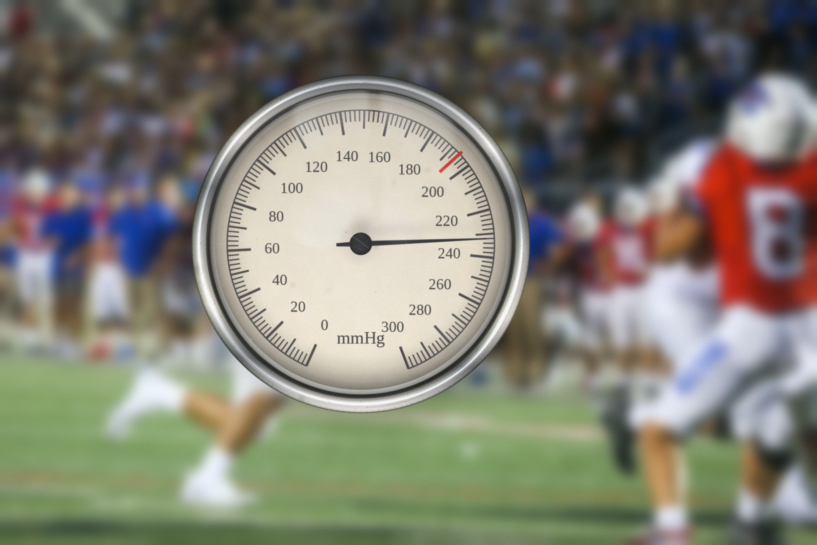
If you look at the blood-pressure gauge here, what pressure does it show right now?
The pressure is 232 mmHg
